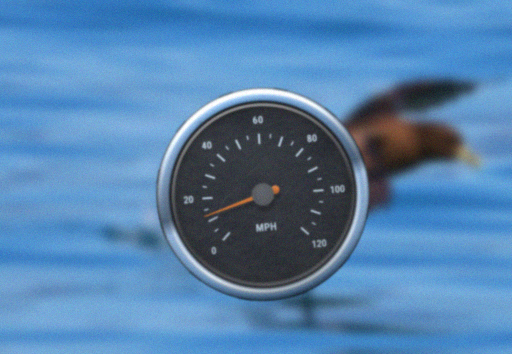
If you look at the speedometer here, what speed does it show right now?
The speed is 12.5 mph
